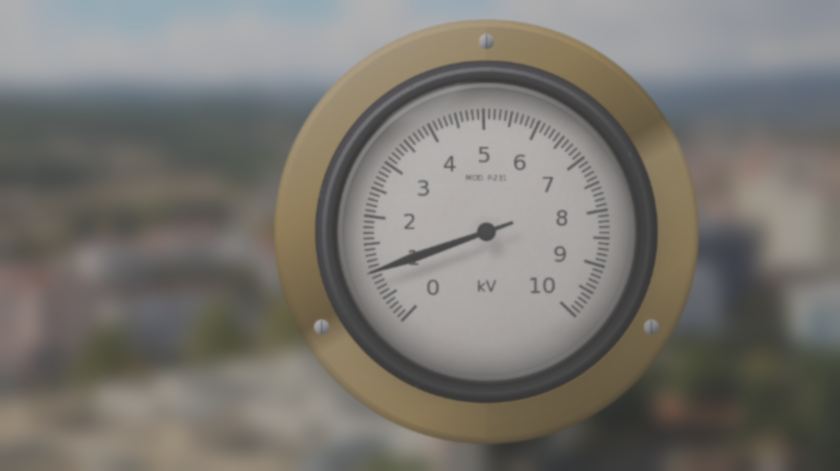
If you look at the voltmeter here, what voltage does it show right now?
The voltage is 1 kV
